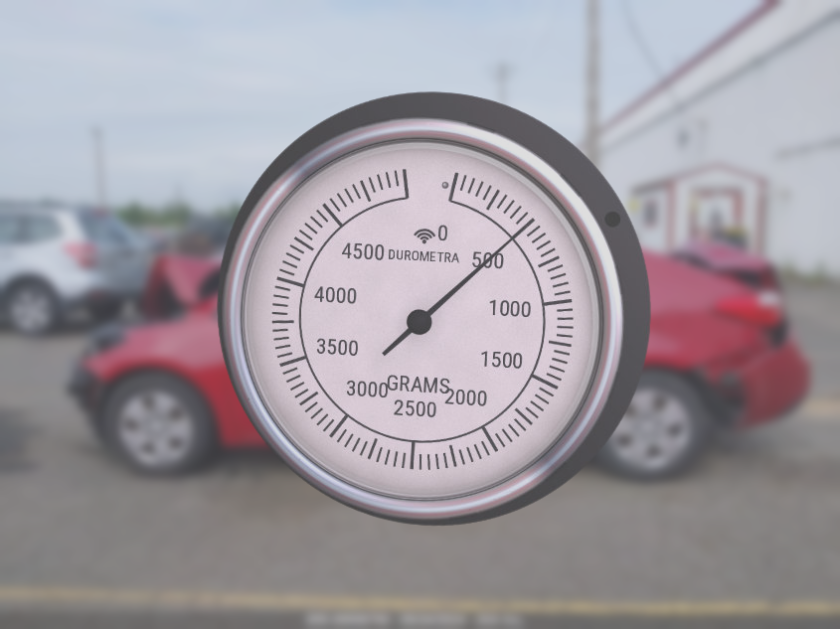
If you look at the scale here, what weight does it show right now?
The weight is 500 g
